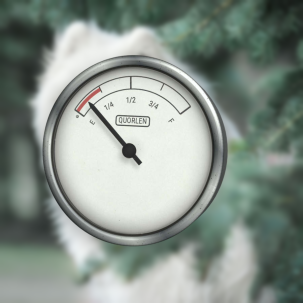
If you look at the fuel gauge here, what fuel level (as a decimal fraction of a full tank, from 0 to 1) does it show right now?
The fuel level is 0.125
